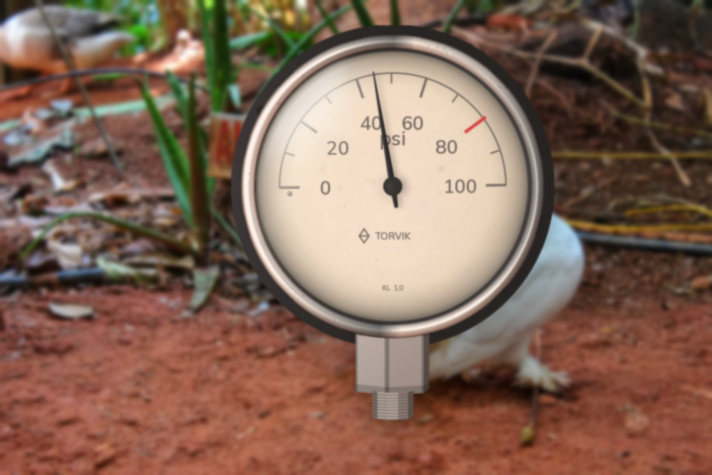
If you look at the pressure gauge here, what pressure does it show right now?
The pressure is 45 psi
